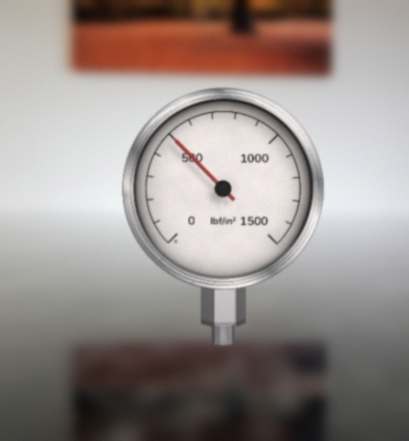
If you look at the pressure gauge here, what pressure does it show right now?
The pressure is 500 psi
